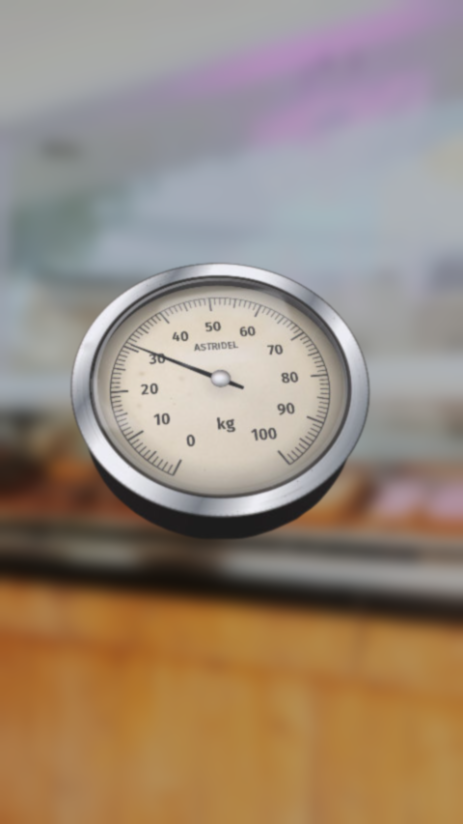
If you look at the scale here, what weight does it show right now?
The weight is 30 kg
